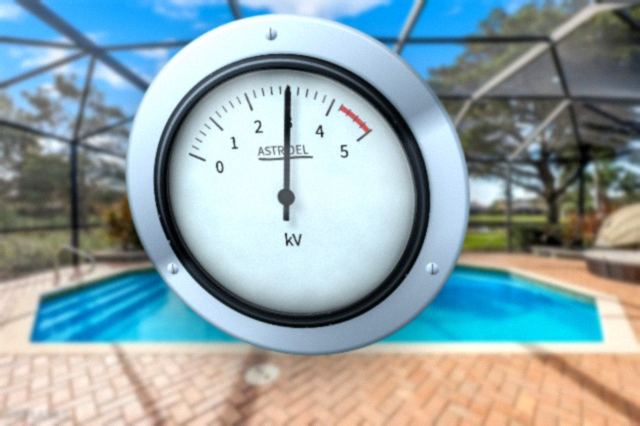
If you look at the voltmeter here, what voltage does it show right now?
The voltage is 3 kV
